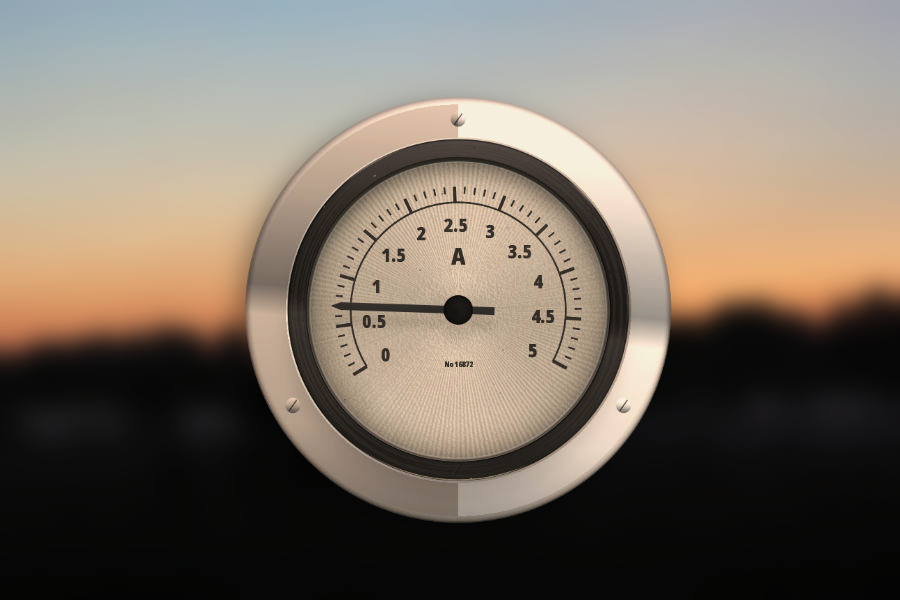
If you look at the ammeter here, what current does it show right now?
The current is 0.7 A
